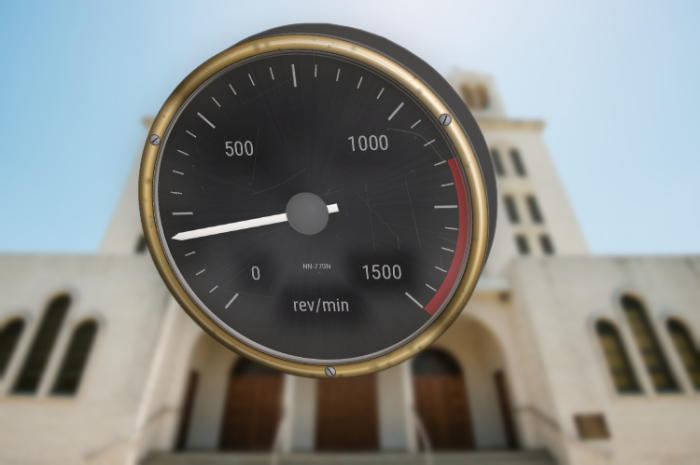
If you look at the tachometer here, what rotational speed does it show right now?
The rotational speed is 200 rpm
